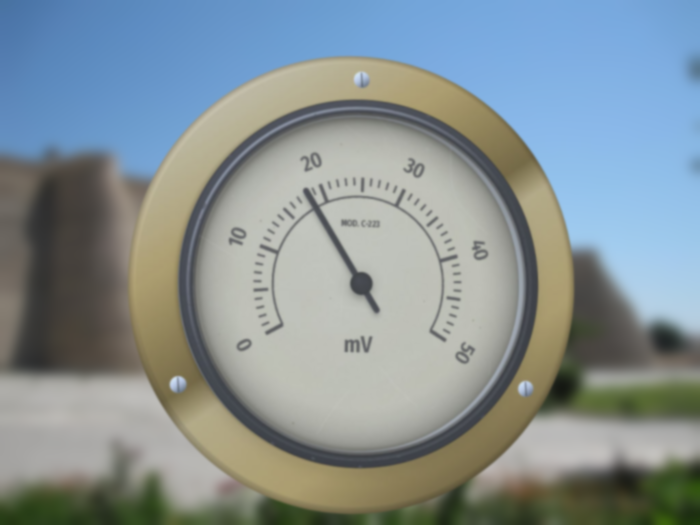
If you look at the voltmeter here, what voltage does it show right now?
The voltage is 18 mV
